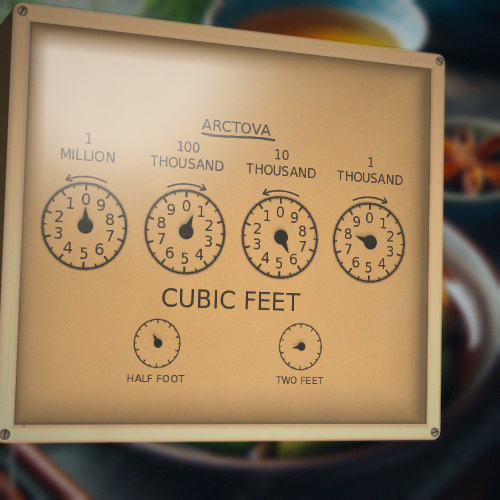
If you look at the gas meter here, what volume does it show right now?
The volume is 5800 ft³
